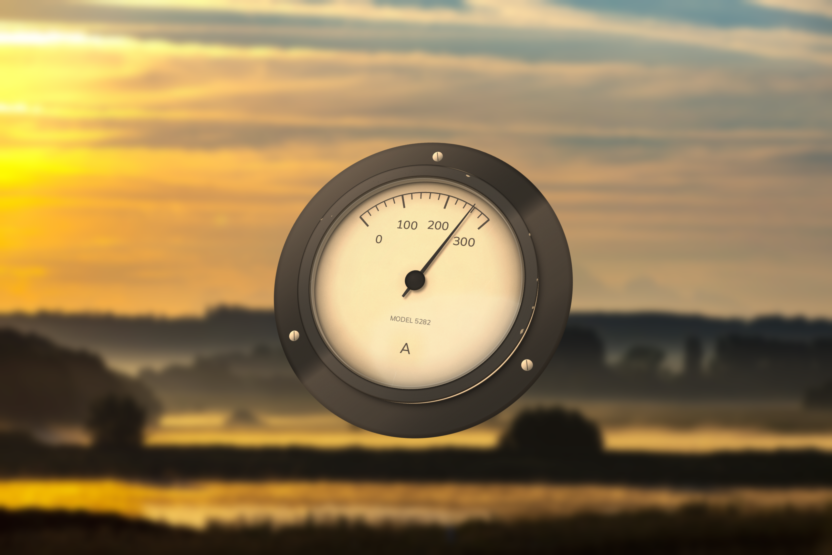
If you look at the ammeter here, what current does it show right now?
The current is 260 A
